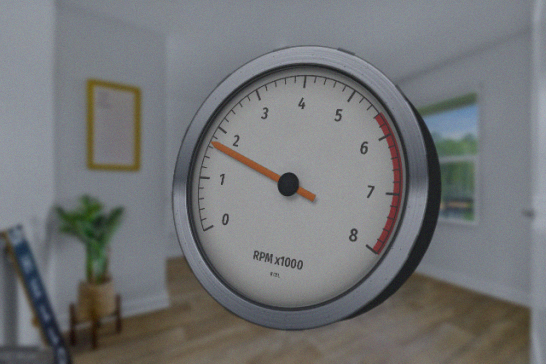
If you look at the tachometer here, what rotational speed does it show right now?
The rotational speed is 1700 rpm
